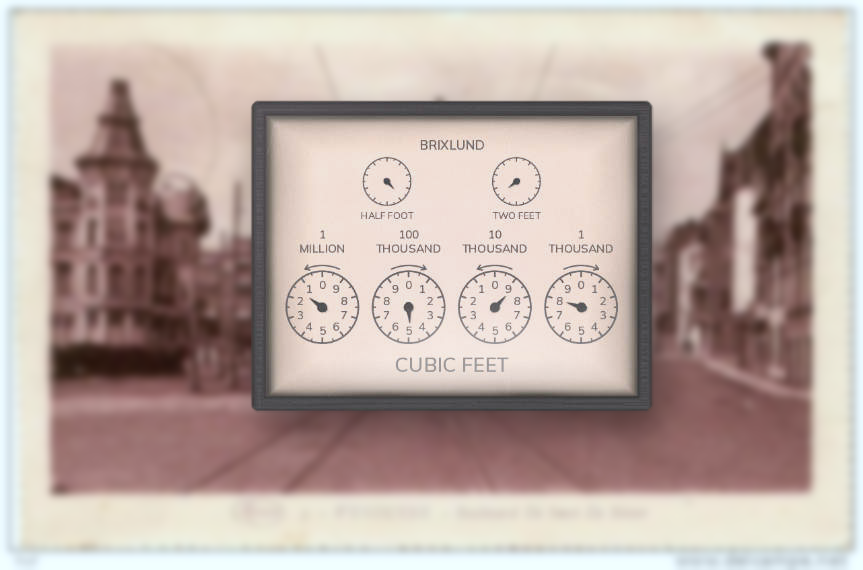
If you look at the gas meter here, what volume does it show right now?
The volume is 148800 ft³
